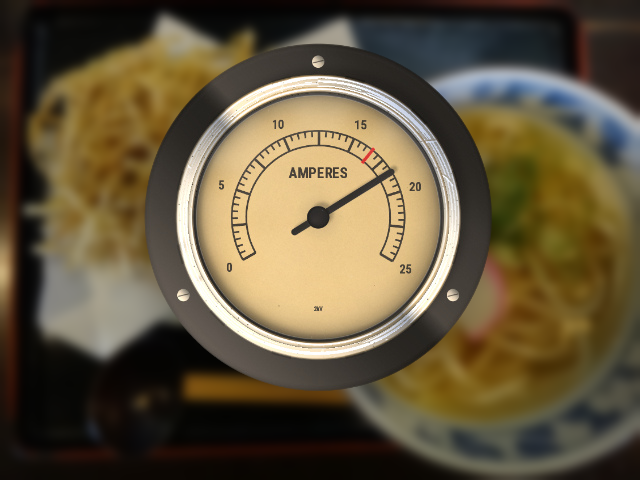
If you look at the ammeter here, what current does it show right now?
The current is 18.5 A
